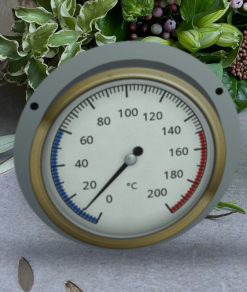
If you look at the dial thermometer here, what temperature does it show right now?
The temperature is 10 °C
